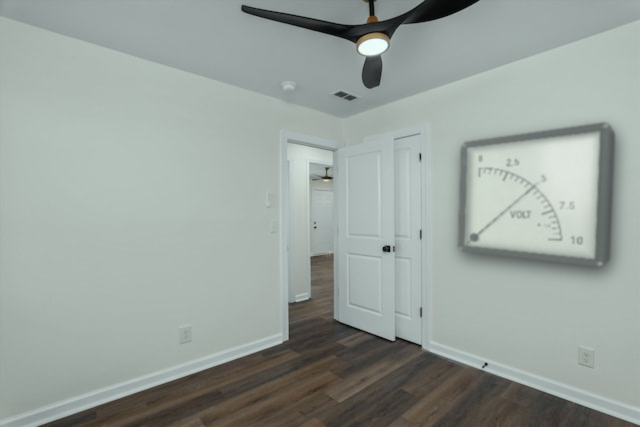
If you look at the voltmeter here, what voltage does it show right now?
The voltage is 5 V
